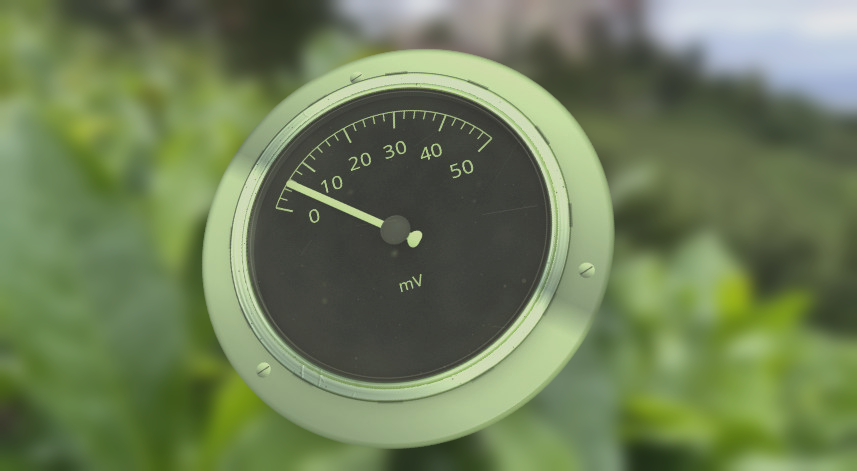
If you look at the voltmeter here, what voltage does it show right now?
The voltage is 5 mV
